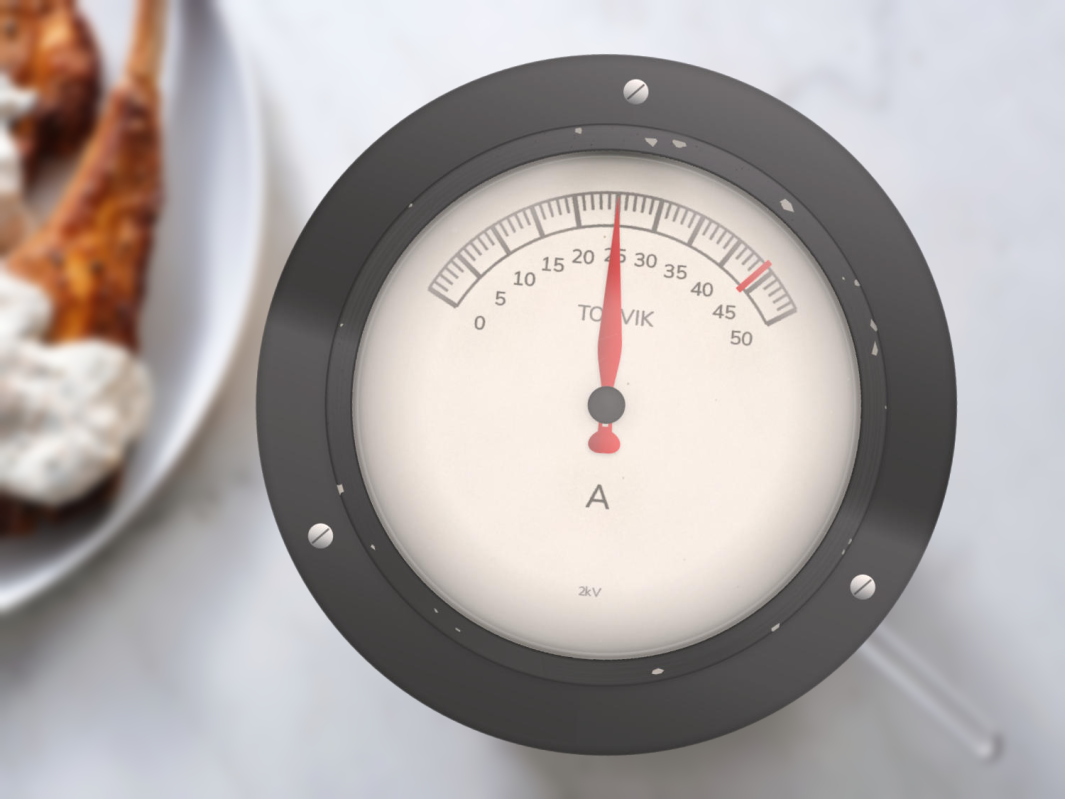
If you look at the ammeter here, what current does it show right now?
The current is 25 A
